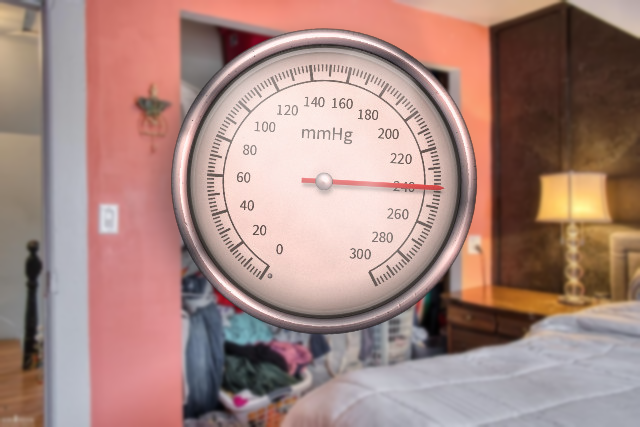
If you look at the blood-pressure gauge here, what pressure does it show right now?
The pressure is 240 mmHg
